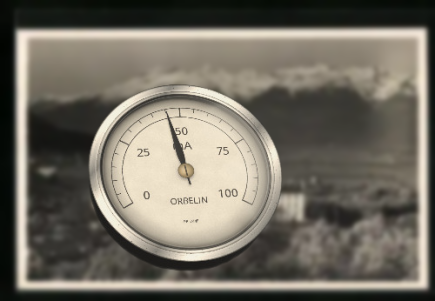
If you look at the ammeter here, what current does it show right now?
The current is 45 mA
